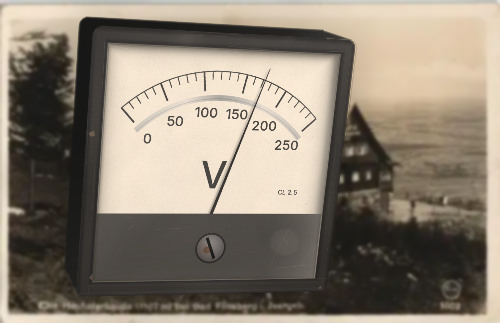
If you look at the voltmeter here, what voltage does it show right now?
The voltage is 170 V
